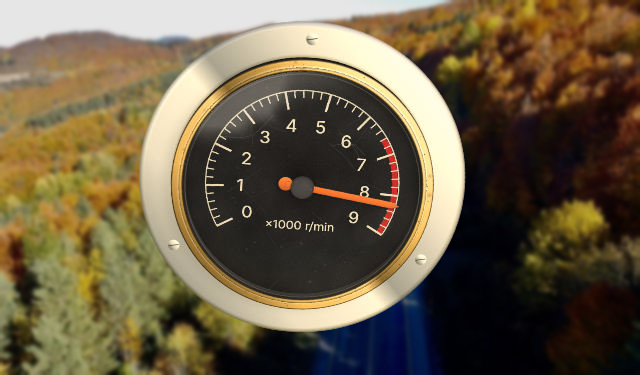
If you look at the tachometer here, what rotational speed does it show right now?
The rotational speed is 8200 rpm
